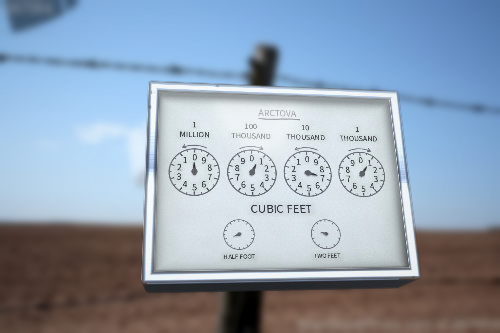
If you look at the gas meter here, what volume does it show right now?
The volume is 7100 ft³
